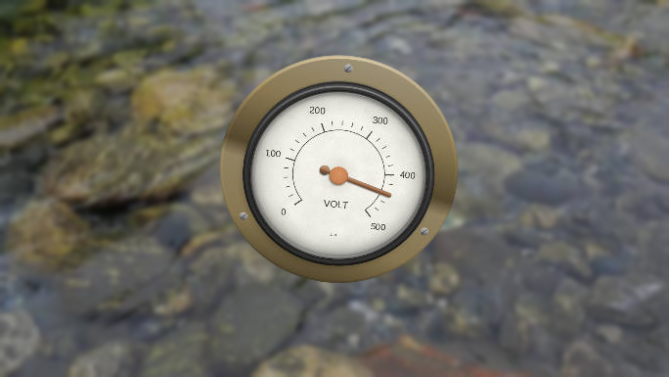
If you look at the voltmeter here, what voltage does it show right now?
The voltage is 440 V
